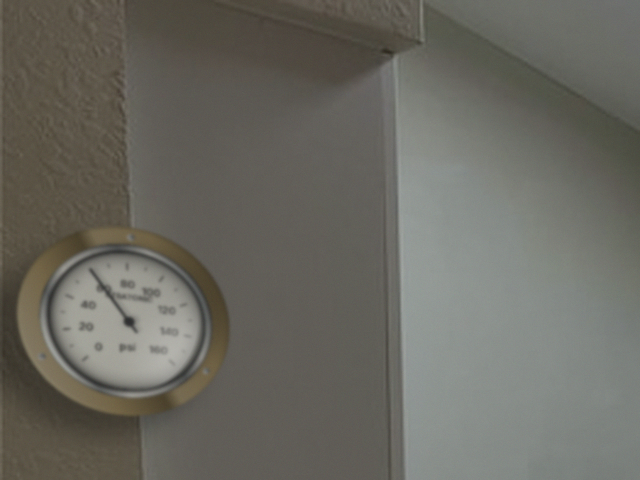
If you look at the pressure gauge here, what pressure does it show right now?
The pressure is 60 psi
